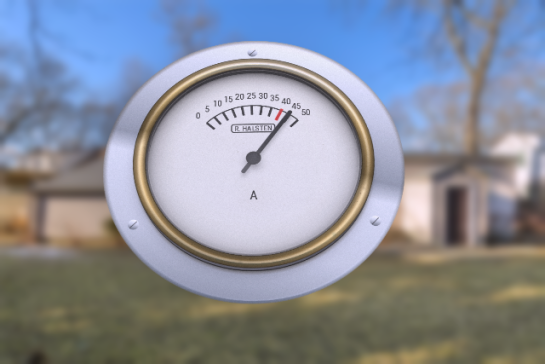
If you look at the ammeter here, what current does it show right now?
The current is 45 A
